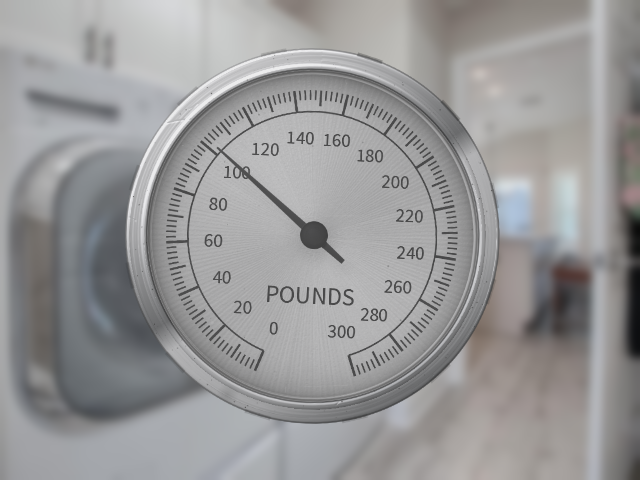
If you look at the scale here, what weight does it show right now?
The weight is 102 lb
